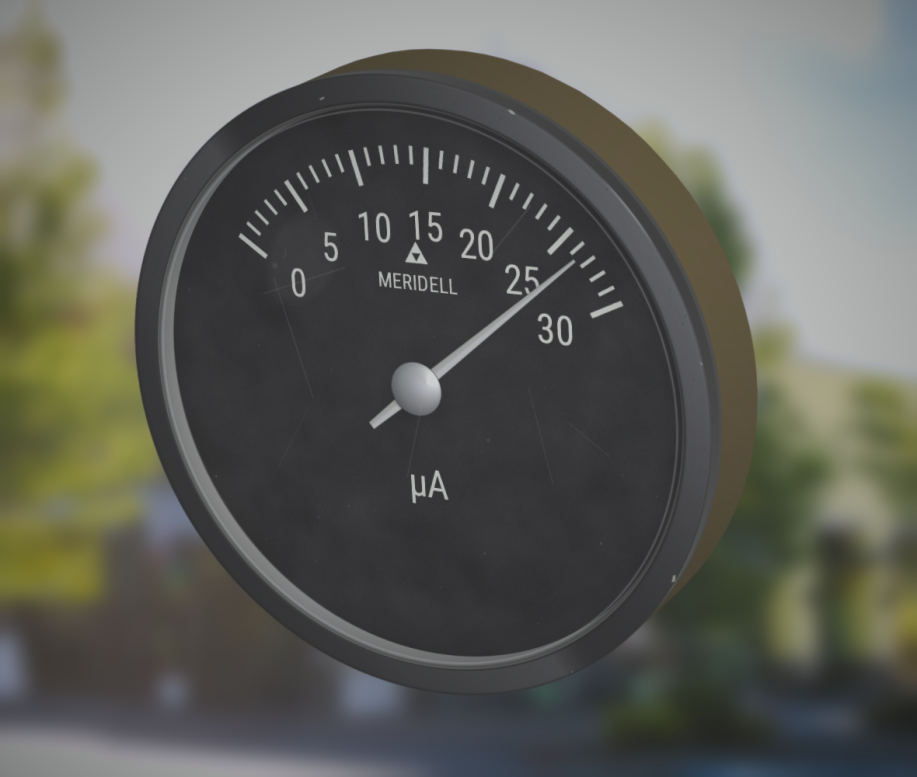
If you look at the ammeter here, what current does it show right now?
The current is 26.5 µA
